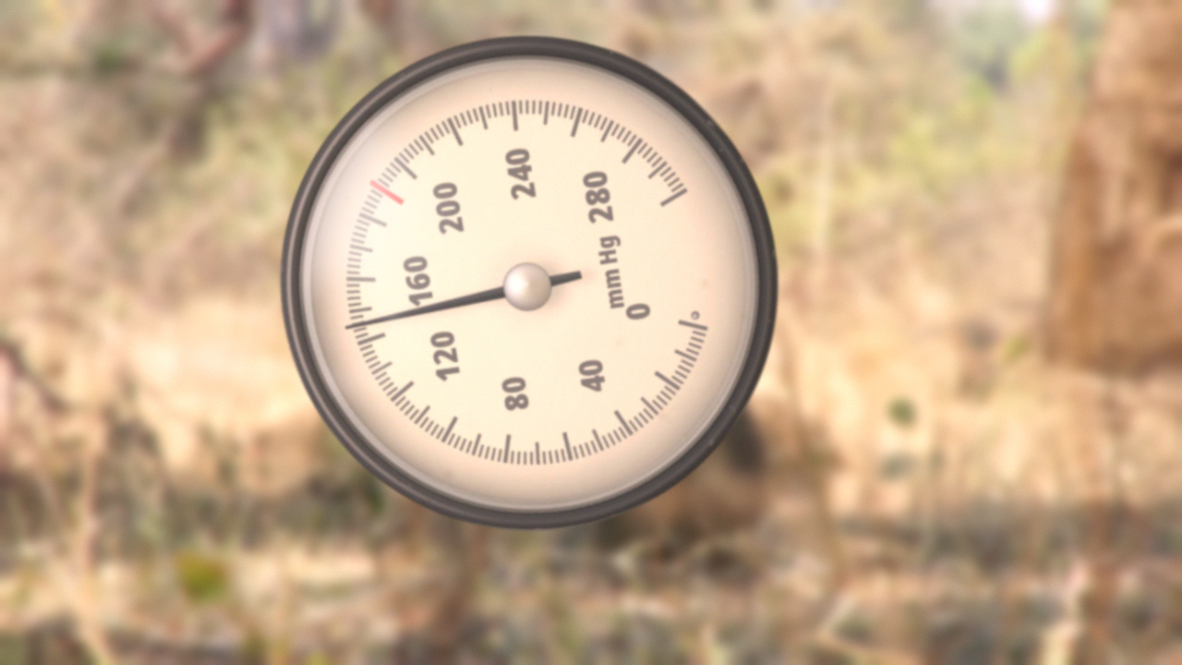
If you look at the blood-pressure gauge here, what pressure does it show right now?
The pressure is 146 mmHg
